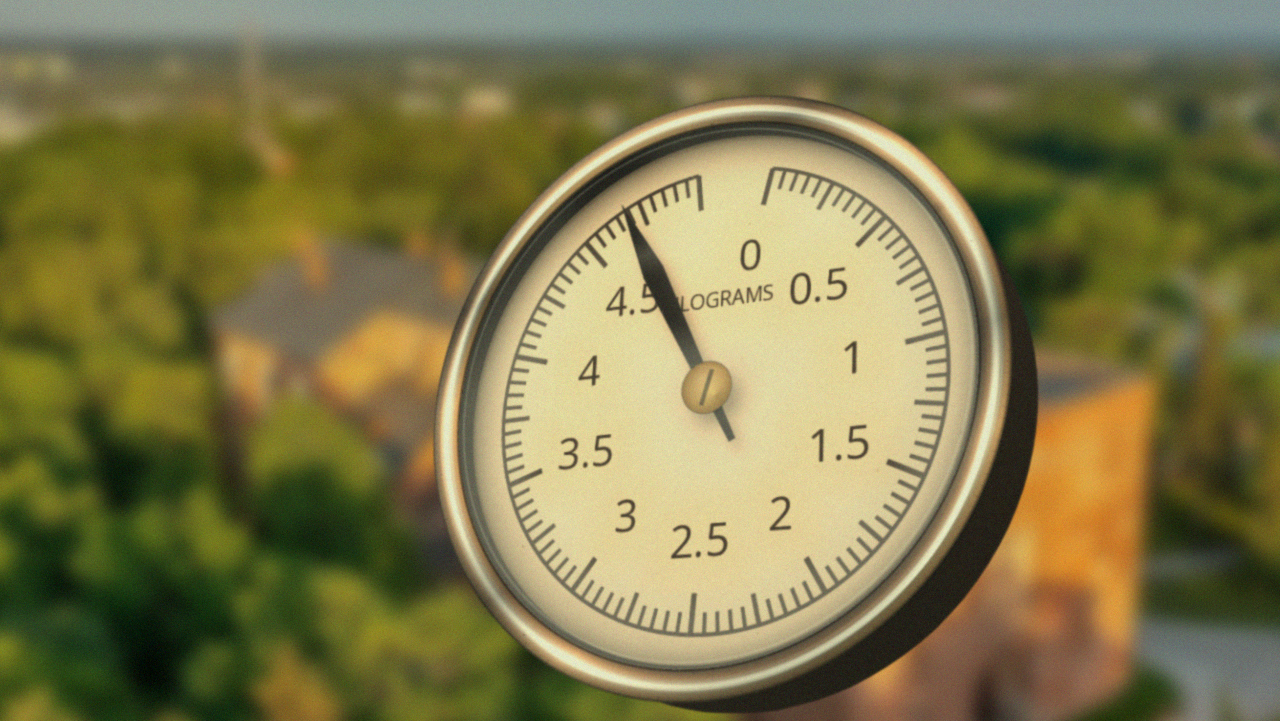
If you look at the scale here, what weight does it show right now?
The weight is 4.7 kg
